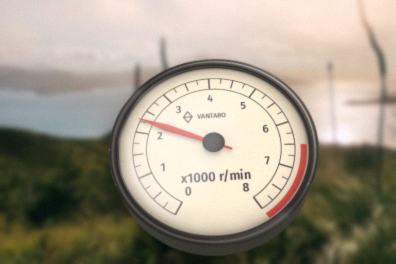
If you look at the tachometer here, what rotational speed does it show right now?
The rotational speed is 2250 rpm
